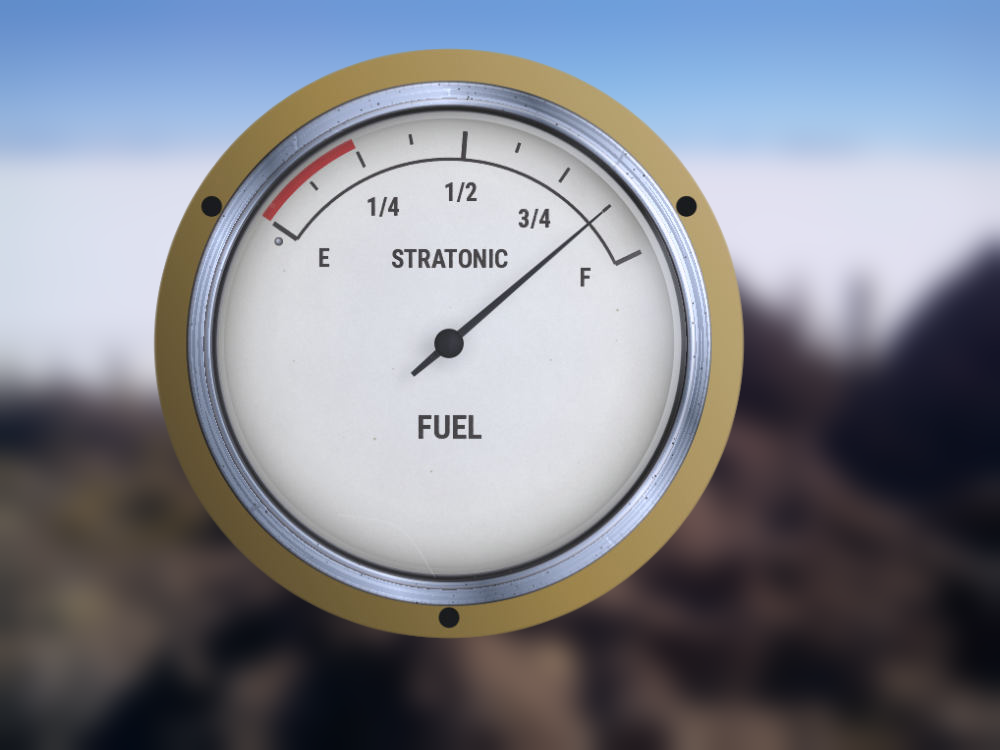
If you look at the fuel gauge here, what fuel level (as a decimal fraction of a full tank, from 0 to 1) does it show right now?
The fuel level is 0.875
